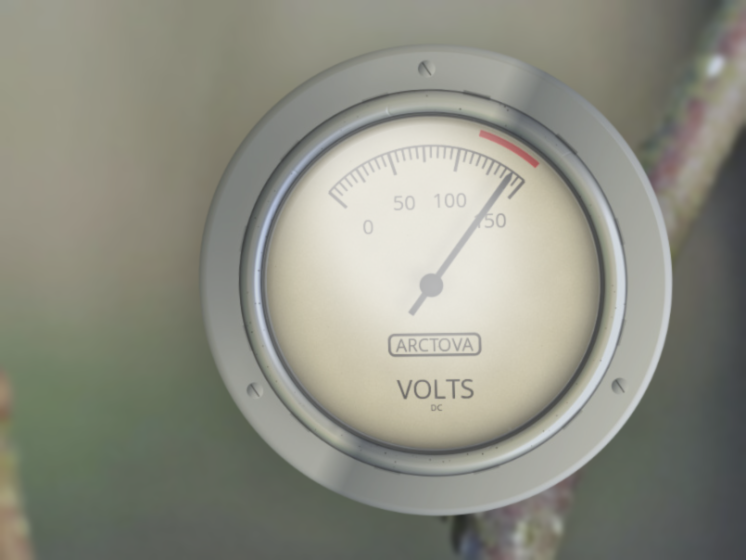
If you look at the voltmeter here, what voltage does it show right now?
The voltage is 140 V
